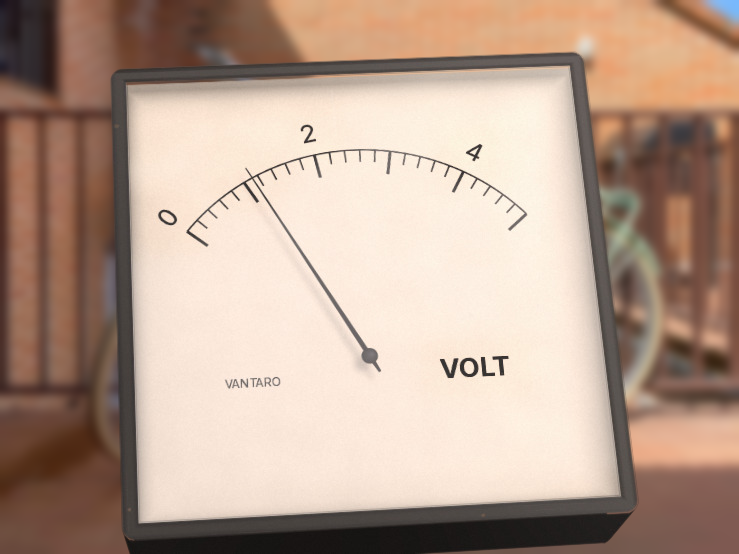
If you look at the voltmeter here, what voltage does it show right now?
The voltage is 1.1 V
